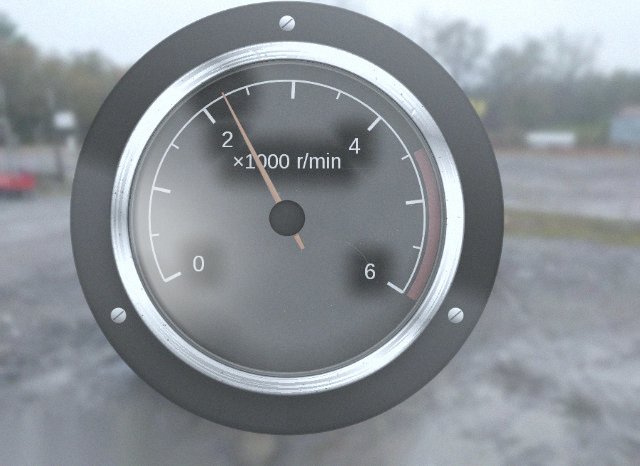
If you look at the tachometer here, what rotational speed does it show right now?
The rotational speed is 2250 rpm
